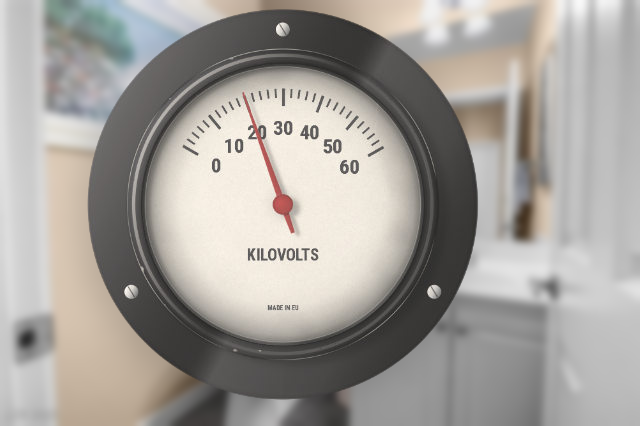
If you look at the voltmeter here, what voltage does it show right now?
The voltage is 20 kV
